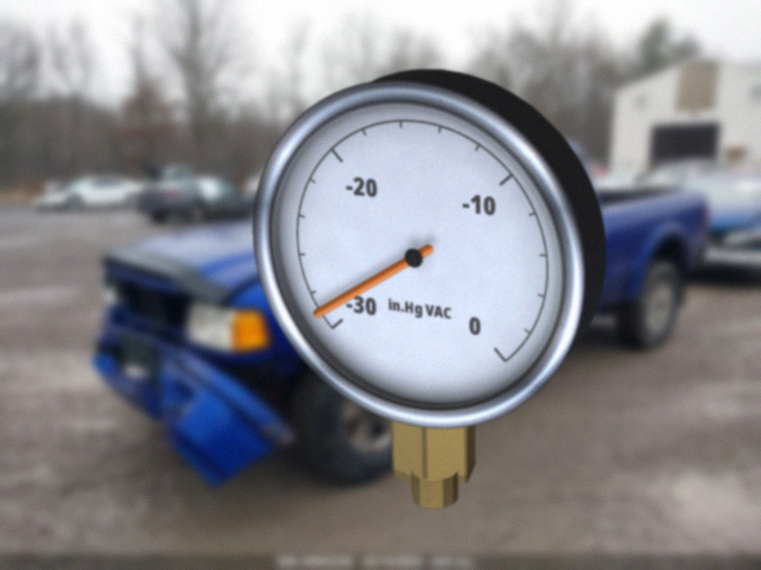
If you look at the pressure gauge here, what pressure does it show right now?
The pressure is -29 inHg
